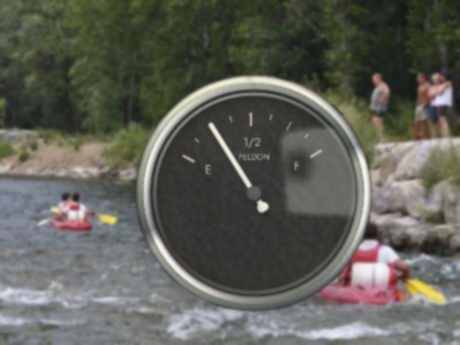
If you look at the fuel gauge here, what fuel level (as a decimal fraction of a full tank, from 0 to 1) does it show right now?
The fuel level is 0.25
